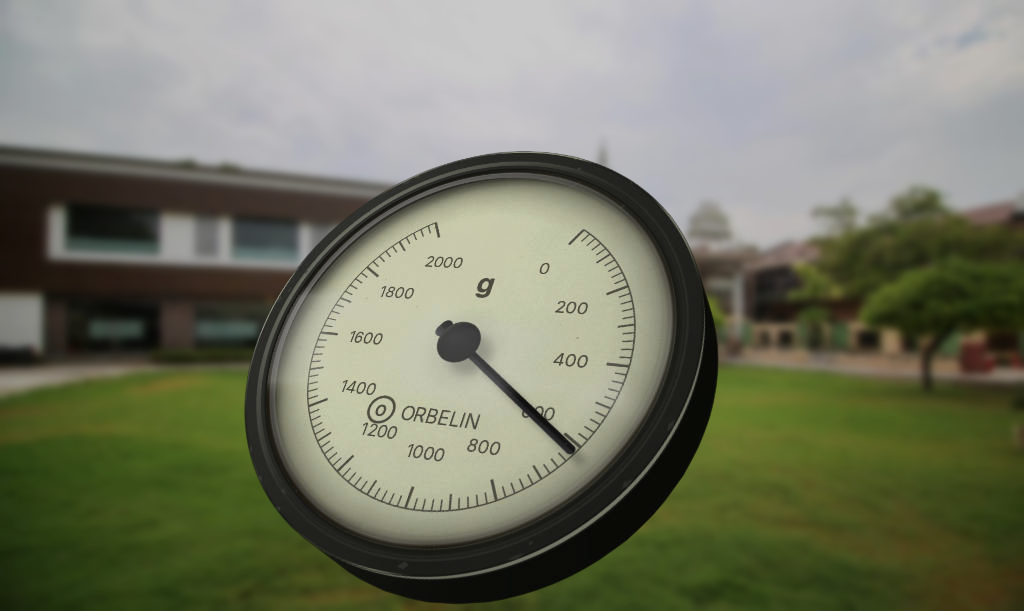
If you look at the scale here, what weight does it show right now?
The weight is 620 g
